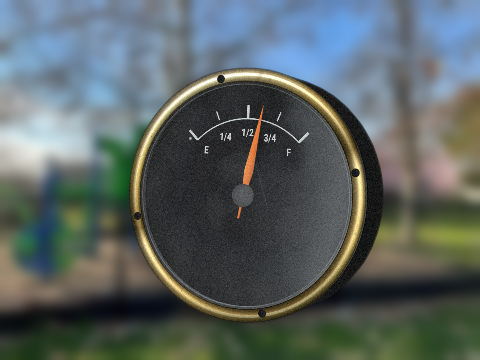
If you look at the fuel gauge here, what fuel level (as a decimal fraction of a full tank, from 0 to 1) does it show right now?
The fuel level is 0.625
